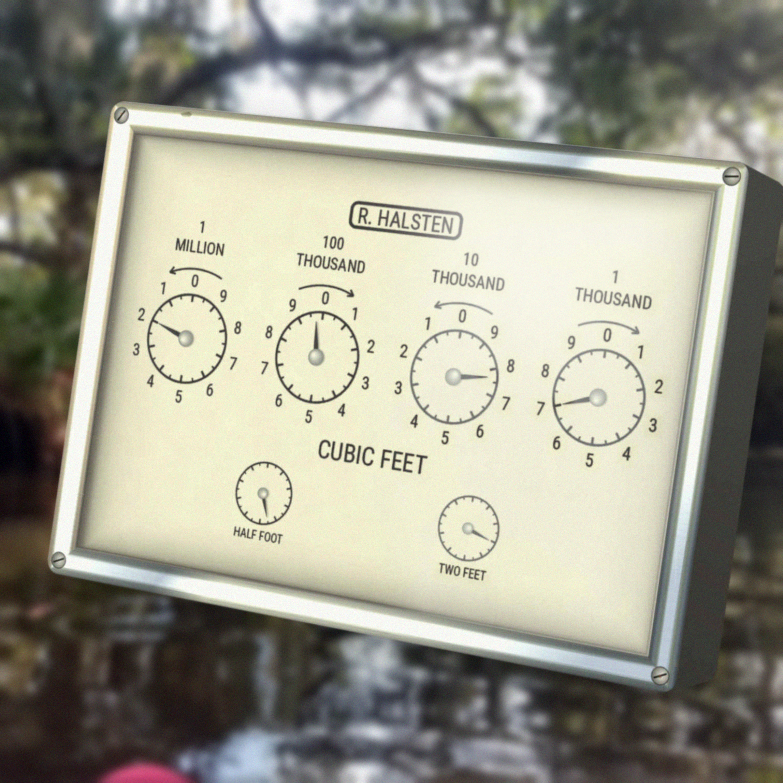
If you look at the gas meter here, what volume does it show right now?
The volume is 197700 ft³
